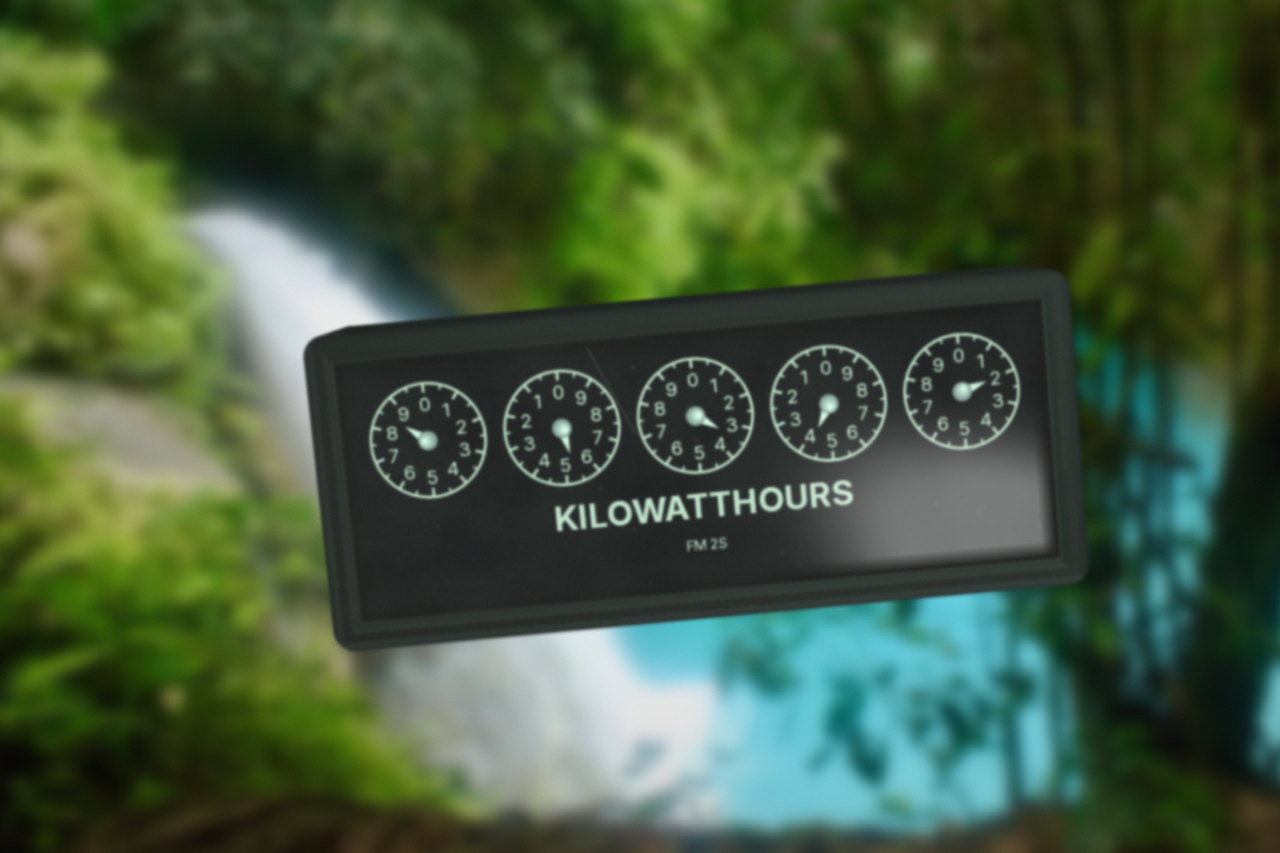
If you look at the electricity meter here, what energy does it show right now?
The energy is 85342 kWh
